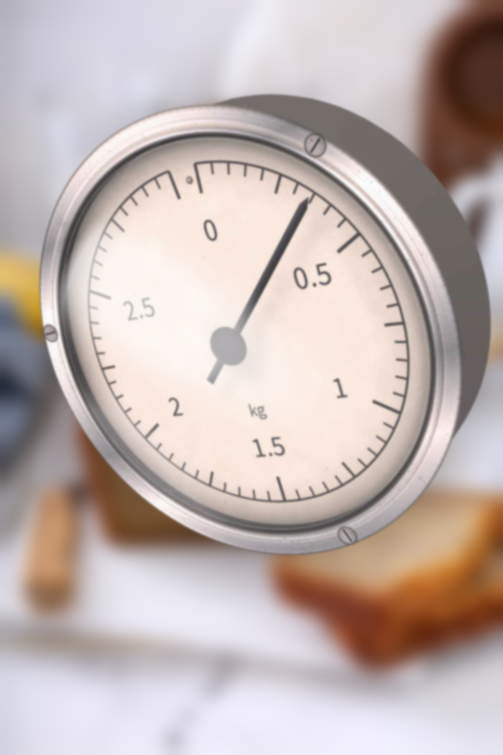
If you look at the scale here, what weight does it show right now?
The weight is 0.35 kg
